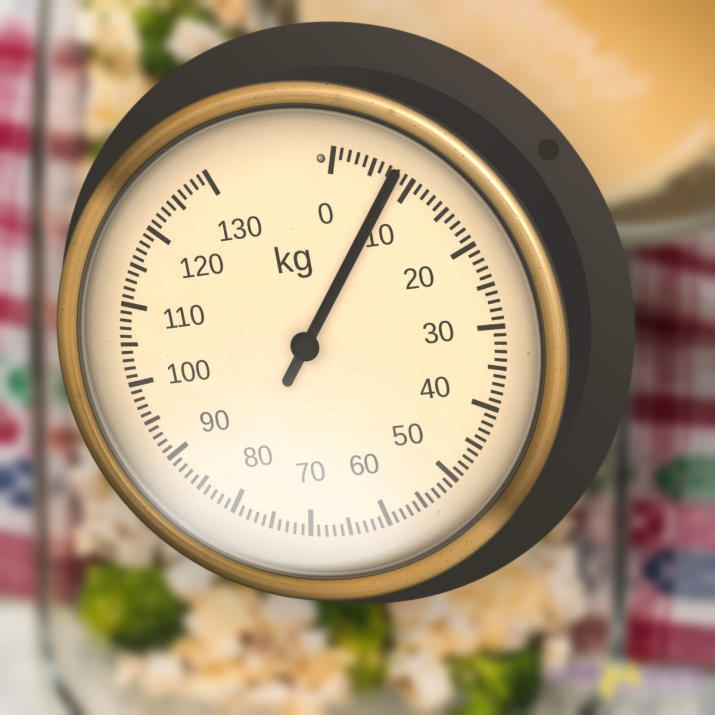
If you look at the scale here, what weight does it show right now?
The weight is 8 kg
